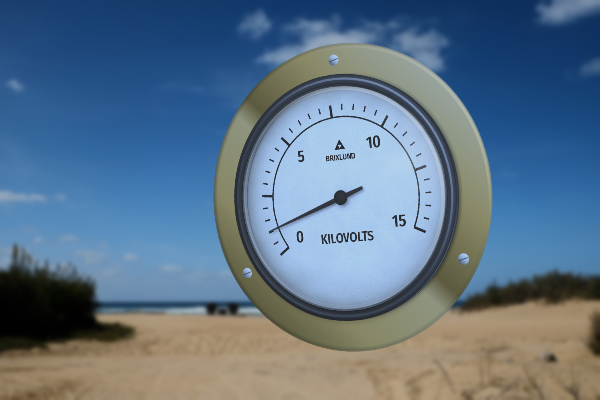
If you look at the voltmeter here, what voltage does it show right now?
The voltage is 1 kV
